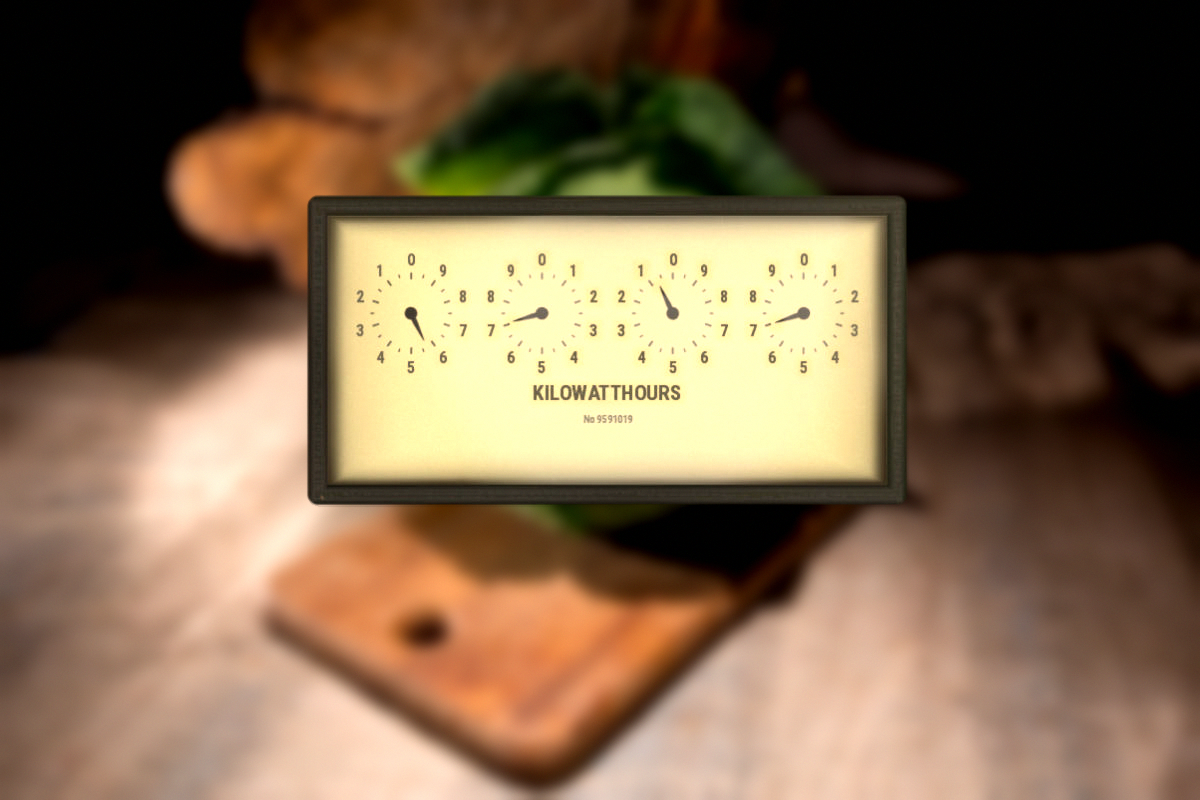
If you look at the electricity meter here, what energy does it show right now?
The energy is 5707 kWh
